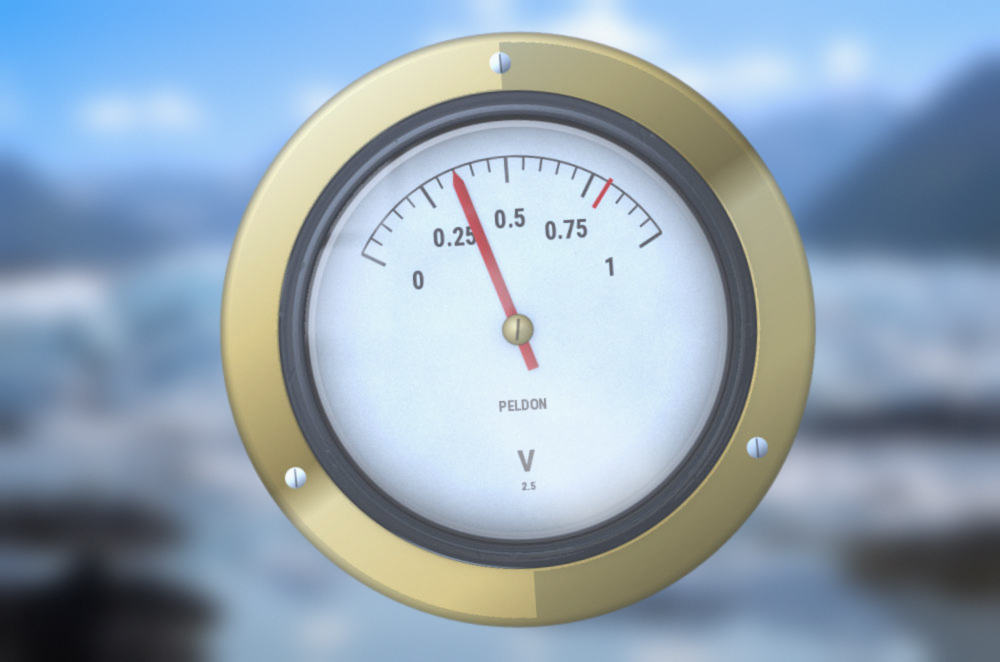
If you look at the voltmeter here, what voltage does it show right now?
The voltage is 0.35 V
